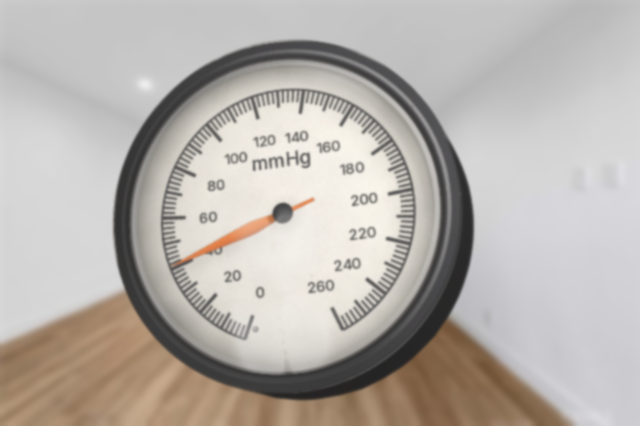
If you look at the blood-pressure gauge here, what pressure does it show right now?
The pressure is 40 mmHg
